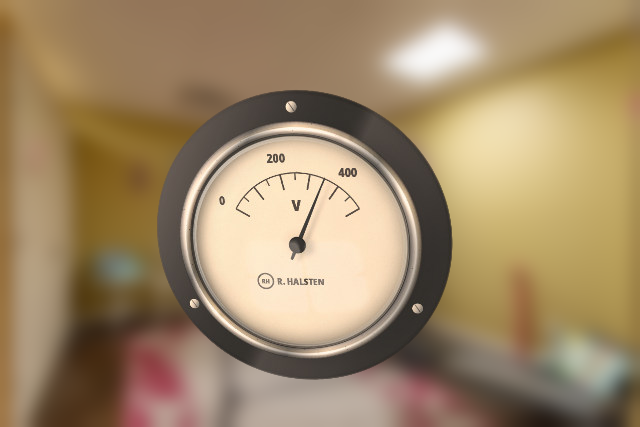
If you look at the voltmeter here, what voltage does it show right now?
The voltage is 350 V
